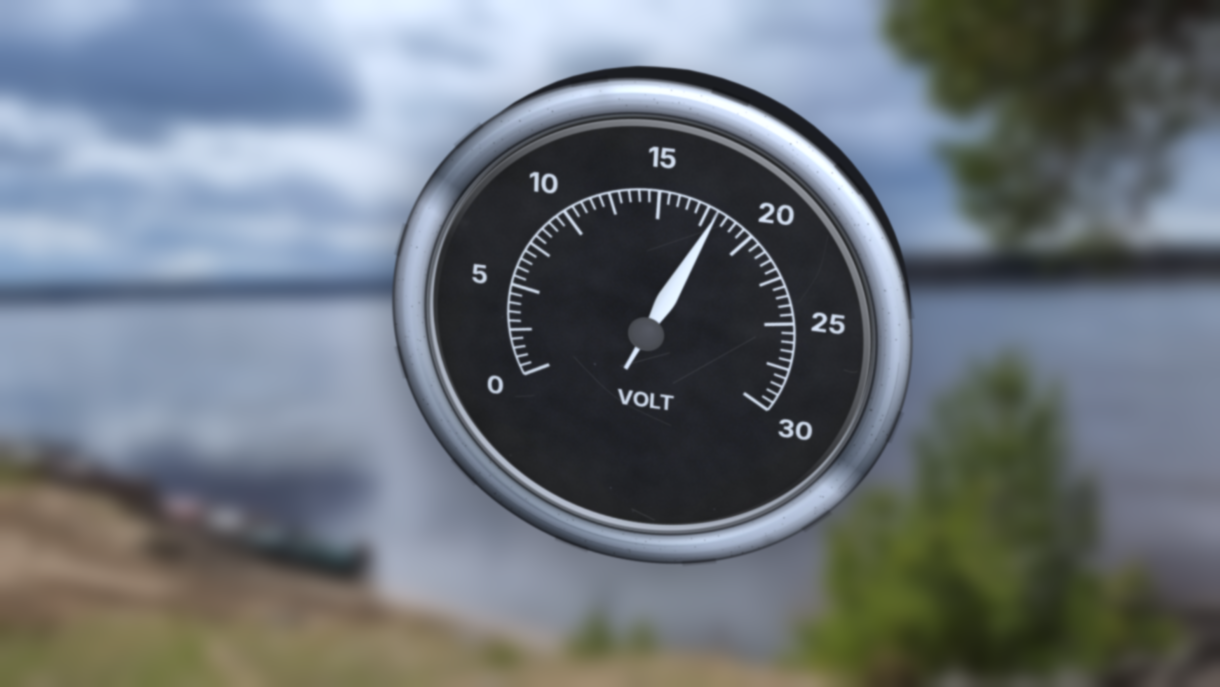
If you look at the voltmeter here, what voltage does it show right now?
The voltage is 18 V
